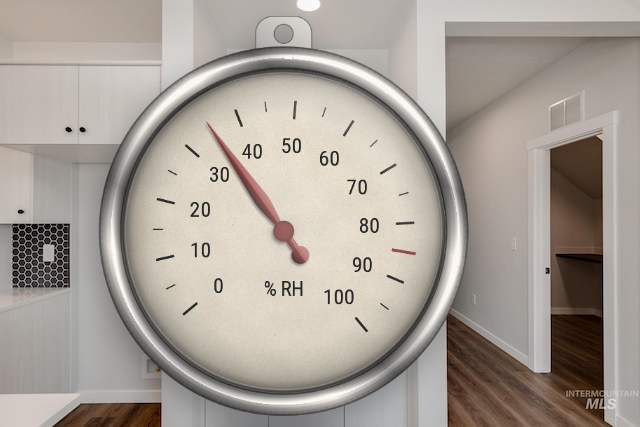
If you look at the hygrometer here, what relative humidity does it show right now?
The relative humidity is 35 %
